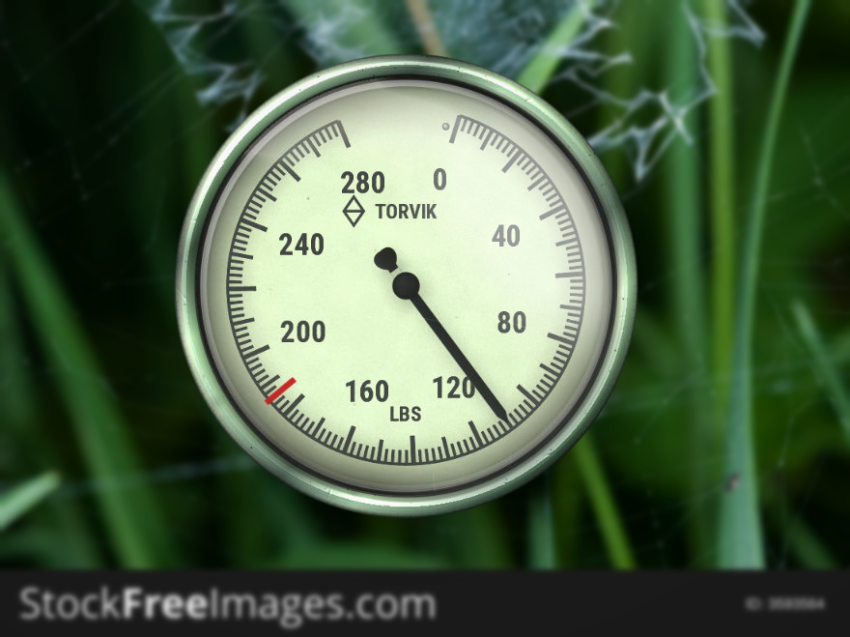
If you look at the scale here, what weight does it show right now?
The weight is 110 lb
